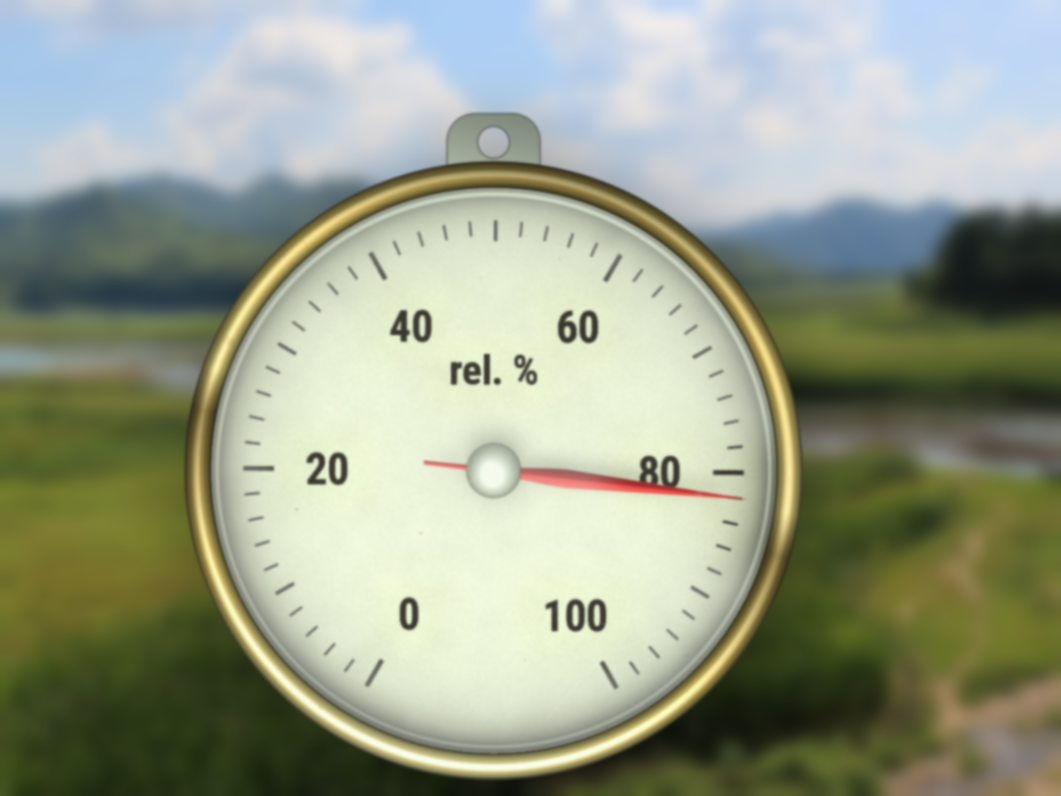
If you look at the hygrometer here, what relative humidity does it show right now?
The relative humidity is 82 %
